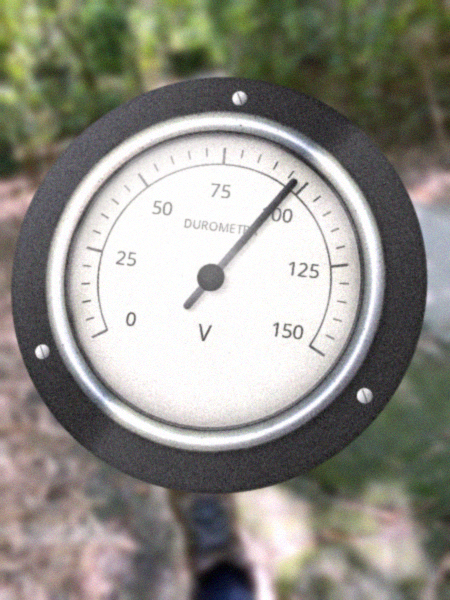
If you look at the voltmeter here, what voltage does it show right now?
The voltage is 97.5 V
